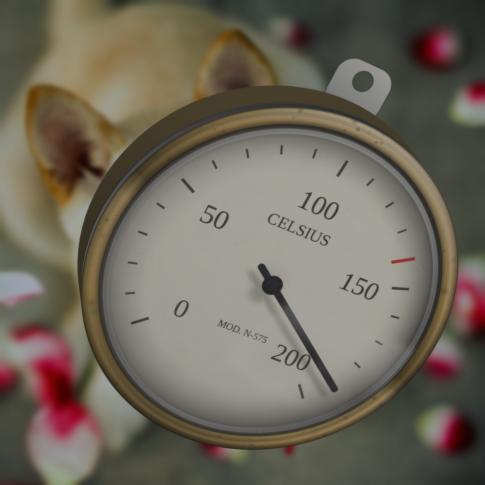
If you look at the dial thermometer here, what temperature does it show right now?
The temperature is 190 °C
